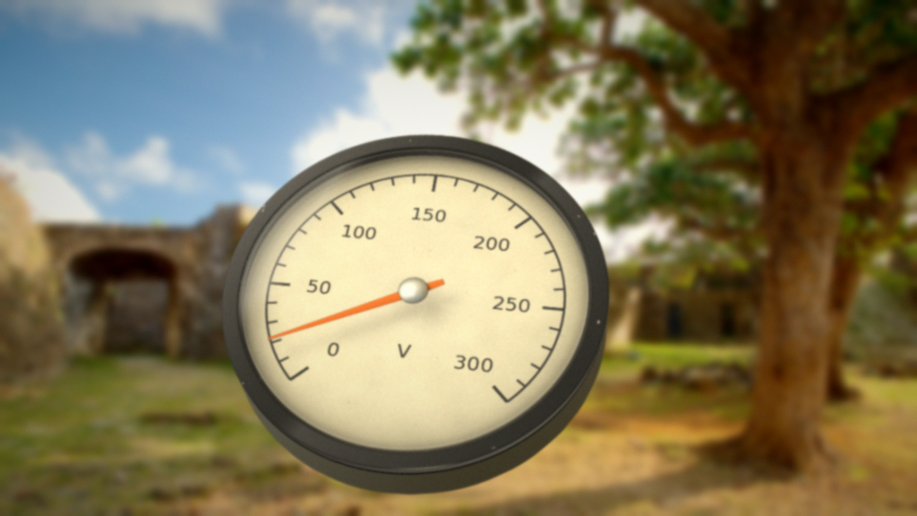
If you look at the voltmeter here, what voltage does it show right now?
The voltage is 20 V
